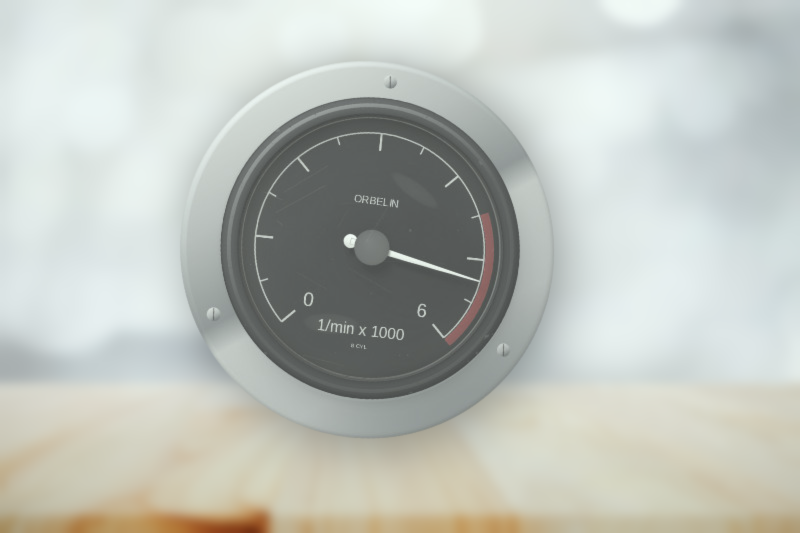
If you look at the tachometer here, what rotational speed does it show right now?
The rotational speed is 5250 rpm
